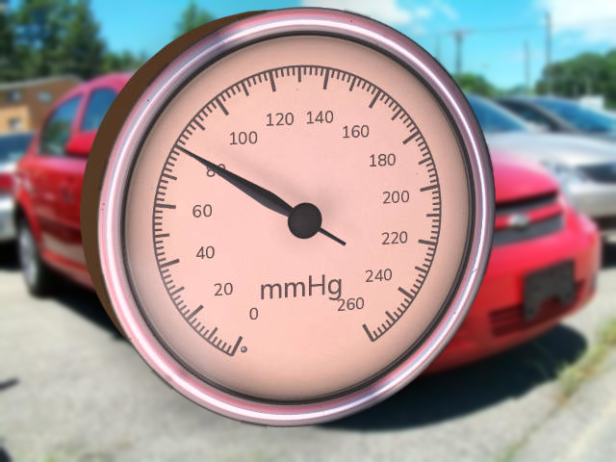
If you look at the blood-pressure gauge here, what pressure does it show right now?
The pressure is 80 mmHg
